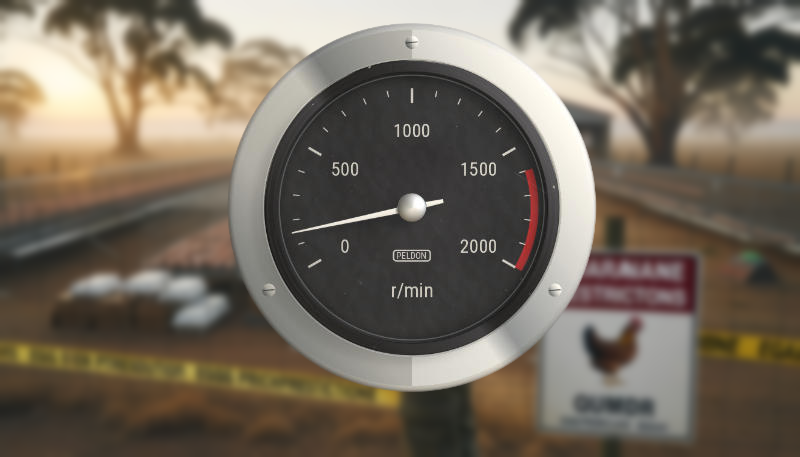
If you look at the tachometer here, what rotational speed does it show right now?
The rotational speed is 150 rpm
